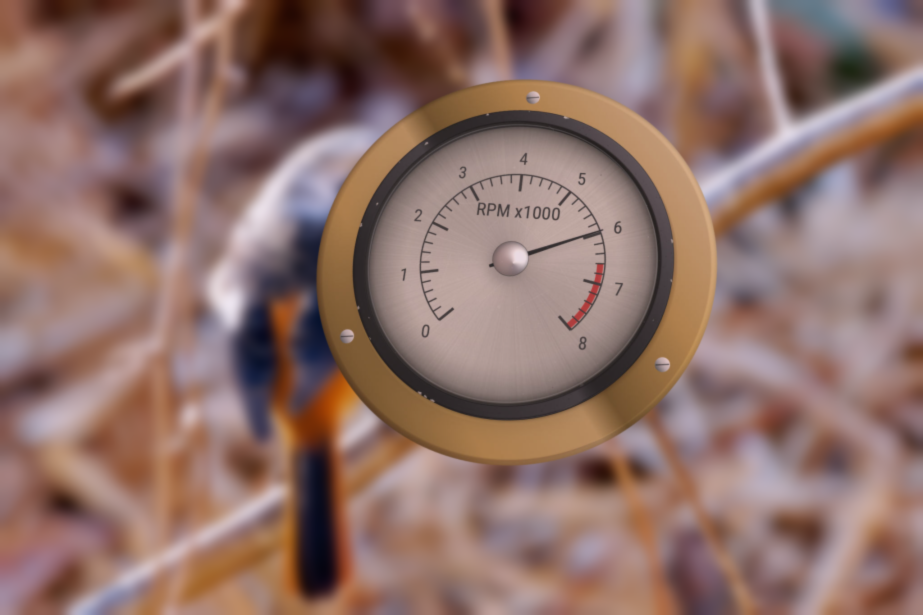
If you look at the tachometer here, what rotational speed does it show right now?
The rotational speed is 6000 rpm
